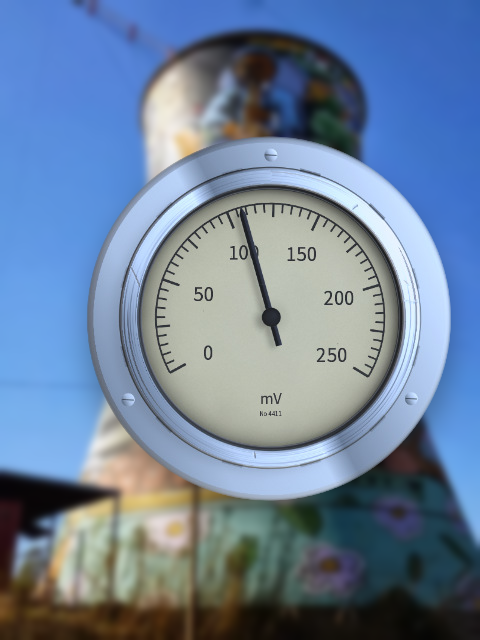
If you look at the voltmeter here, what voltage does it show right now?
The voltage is 107.5 mV
